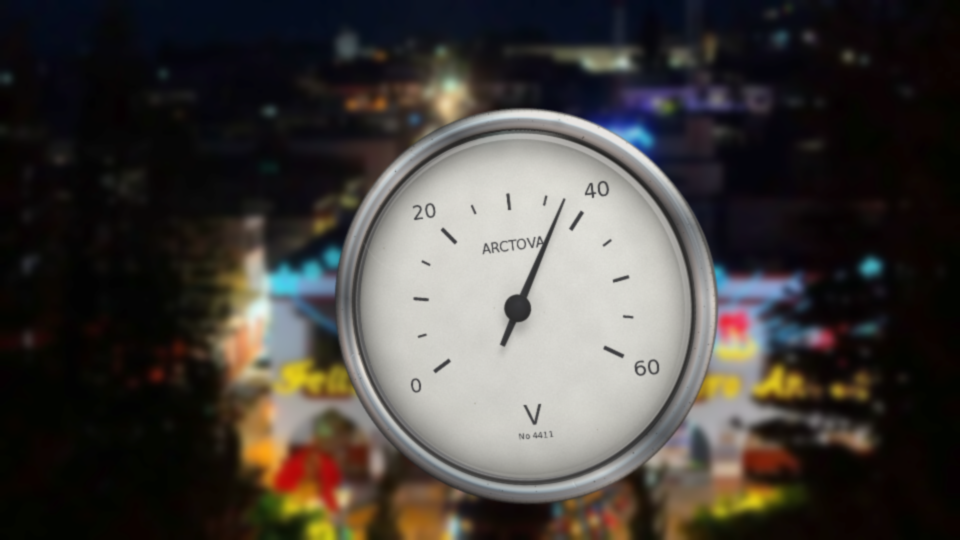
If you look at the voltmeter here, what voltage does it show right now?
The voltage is 37.5 V
